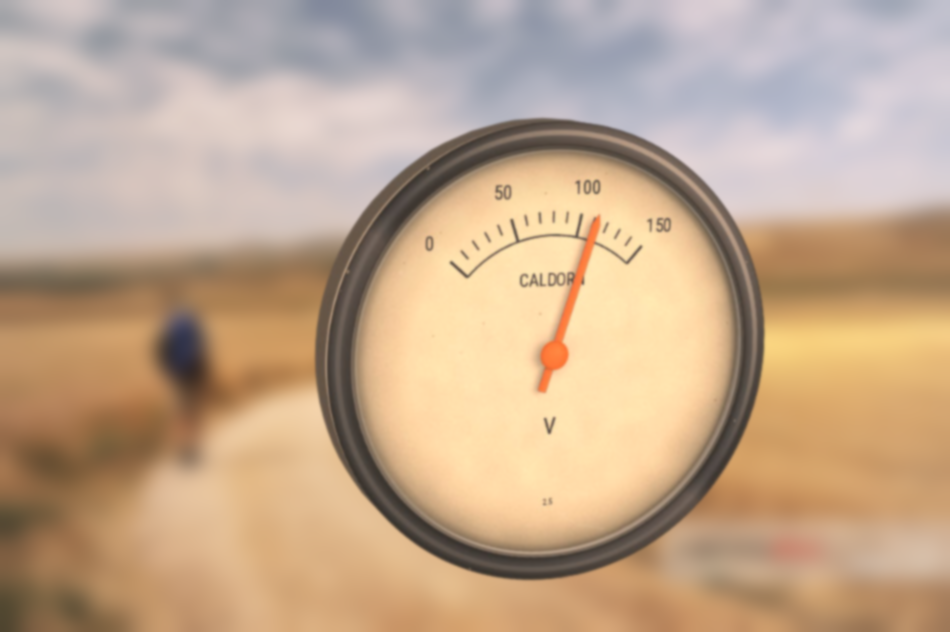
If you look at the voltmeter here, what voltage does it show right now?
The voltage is 110 V
